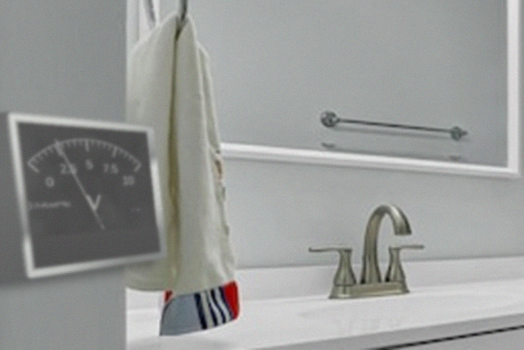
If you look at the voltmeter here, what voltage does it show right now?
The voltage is 2.5 V
